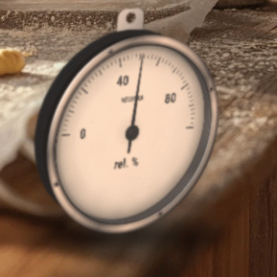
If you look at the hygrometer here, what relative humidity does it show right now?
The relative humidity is 50 %
